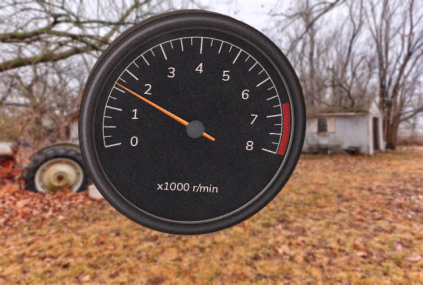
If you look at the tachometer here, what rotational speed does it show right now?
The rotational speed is 1625 rpm
